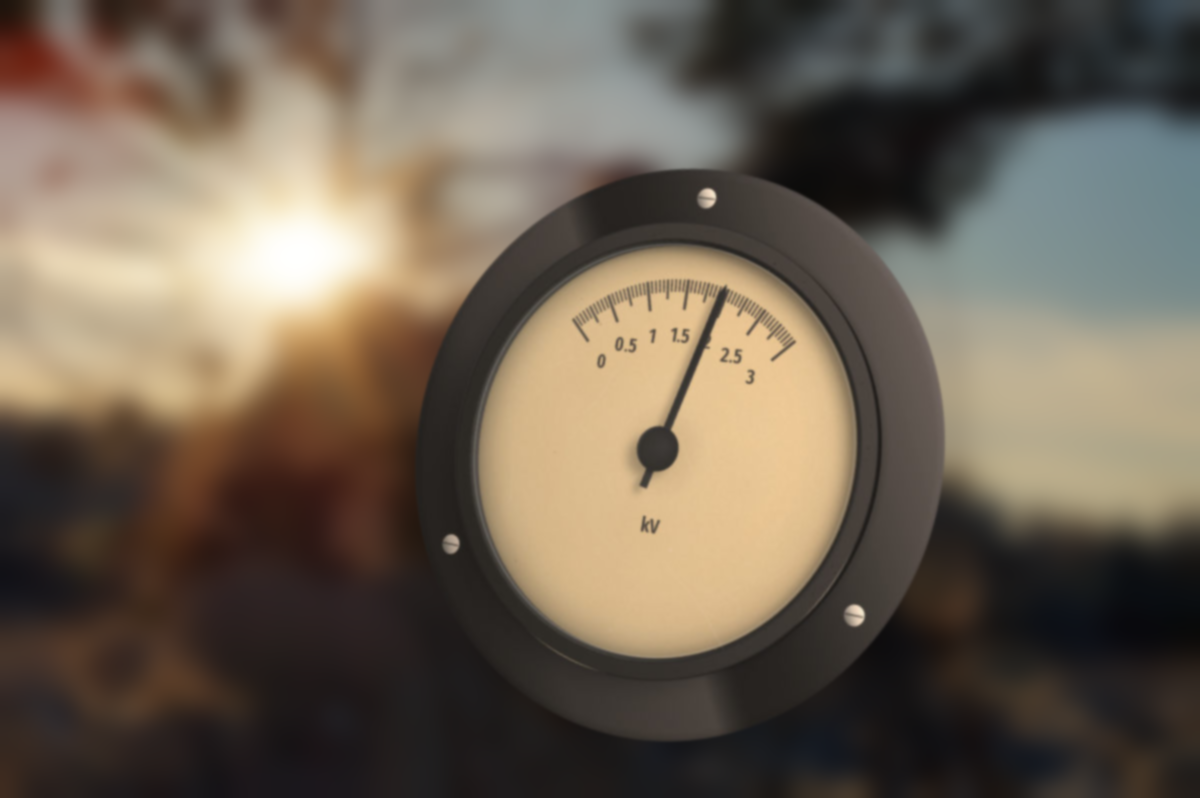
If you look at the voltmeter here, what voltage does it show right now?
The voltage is 2 kV
